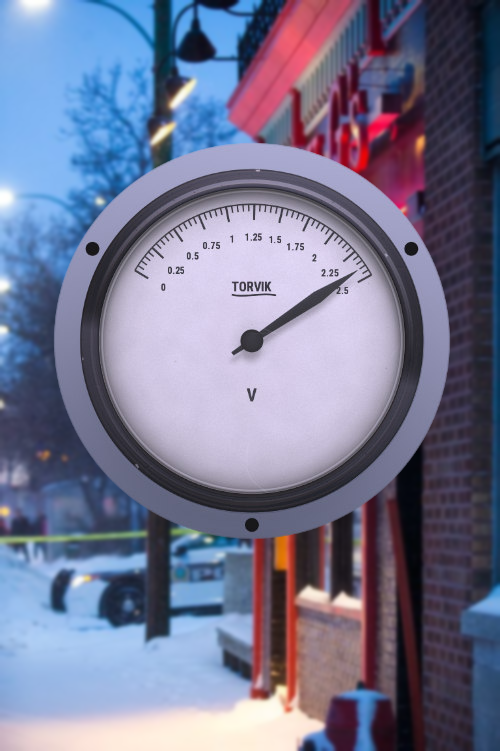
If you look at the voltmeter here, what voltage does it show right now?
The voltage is 2.4 V
